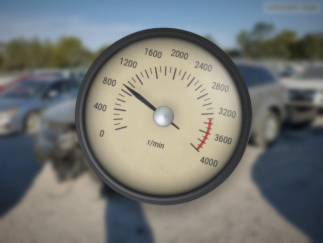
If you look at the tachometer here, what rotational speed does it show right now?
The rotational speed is 900 rpm
